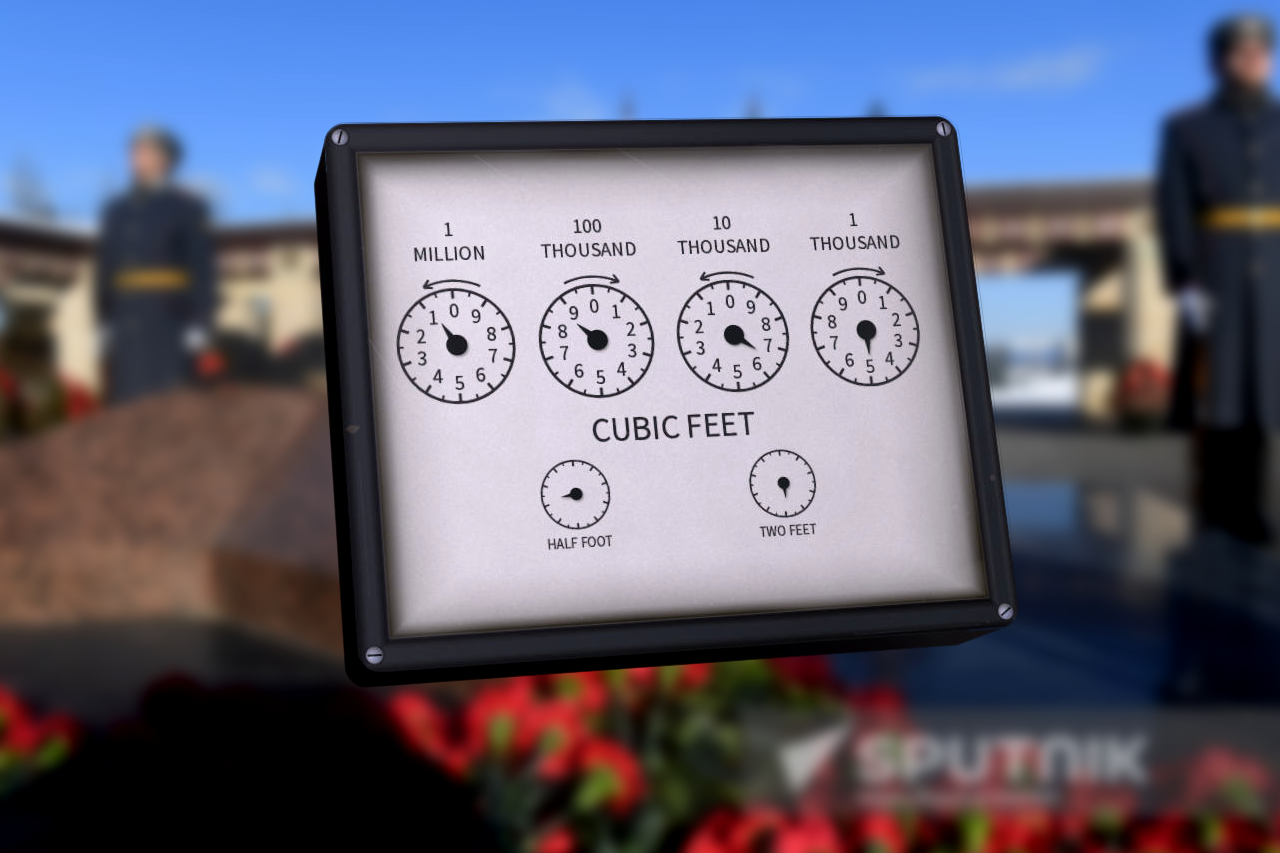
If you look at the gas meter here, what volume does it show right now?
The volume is 86500 ft³
